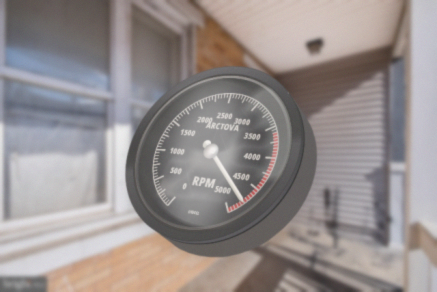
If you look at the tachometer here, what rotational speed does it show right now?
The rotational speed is 4750 rpm
